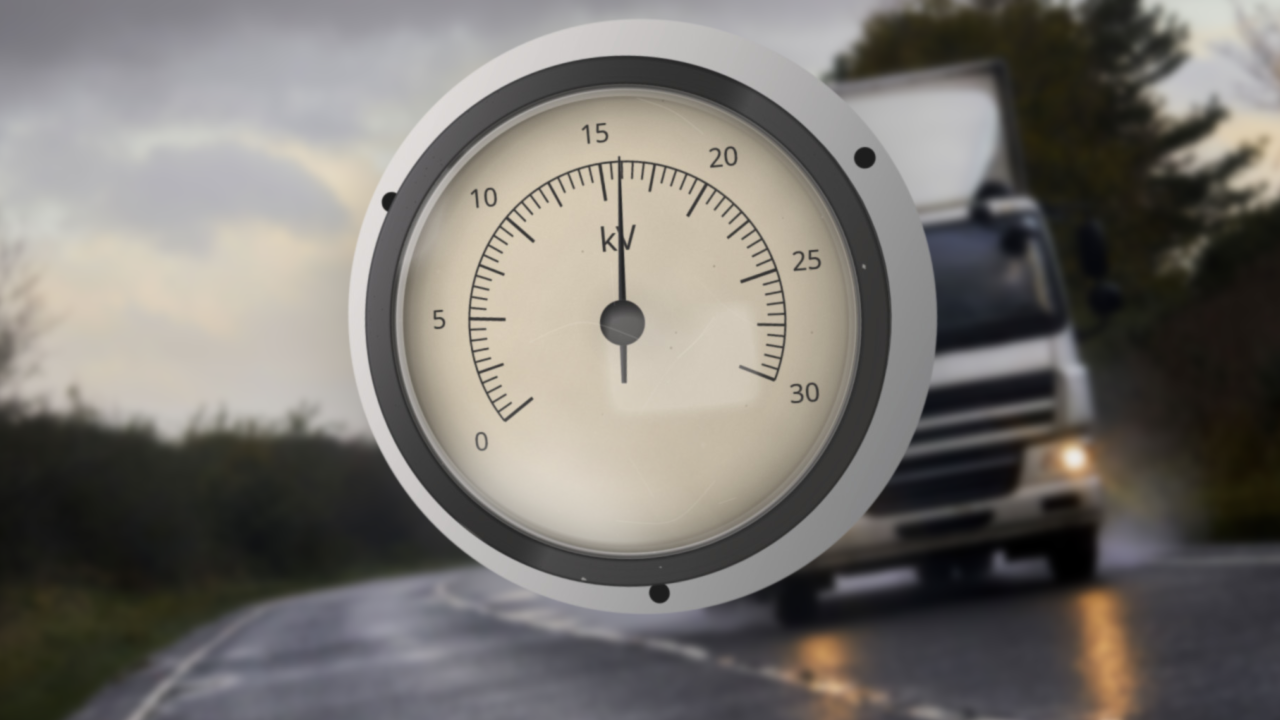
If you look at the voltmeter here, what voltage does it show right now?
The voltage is 16 kV
